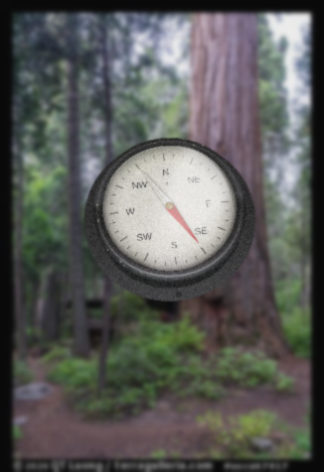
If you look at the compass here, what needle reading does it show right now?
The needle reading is 150 °
